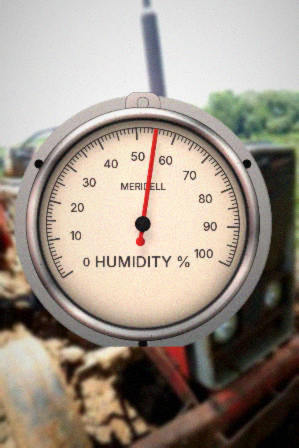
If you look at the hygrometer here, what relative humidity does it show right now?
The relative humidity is 55 %
